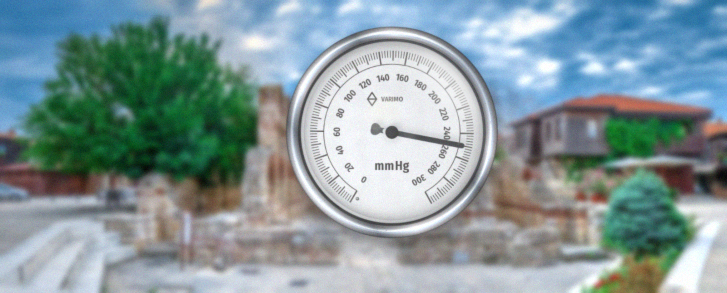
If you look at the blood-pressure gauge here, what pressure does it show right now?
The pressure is 250 mmHg
